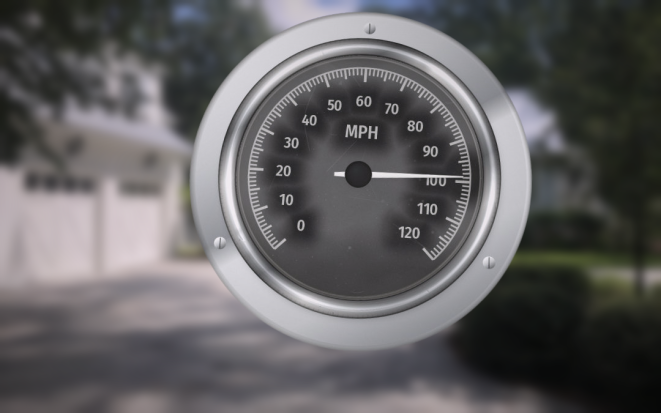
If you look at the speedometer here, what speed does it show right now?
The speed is 99 mph
